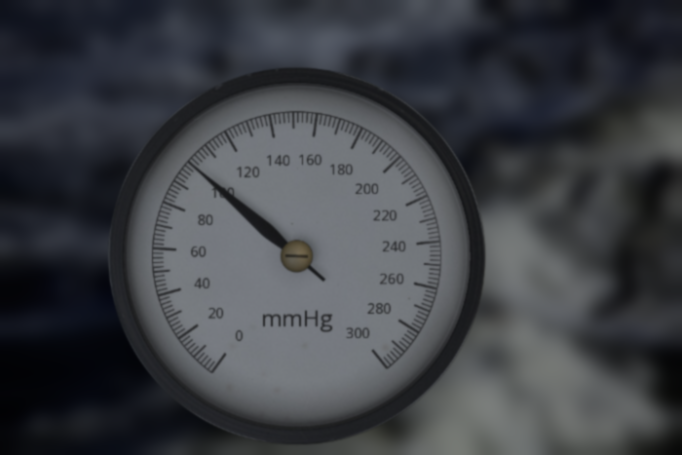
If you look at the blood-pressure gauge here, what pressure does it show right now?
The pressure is 100 mmHg
